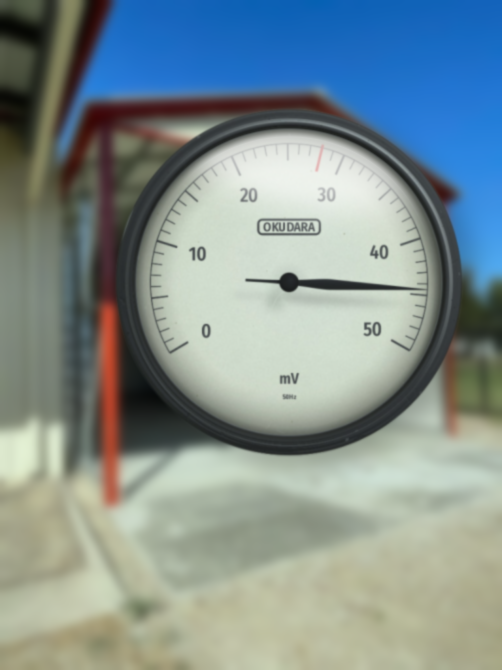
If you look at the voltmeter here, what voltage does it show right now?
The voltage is 44.5 mV
